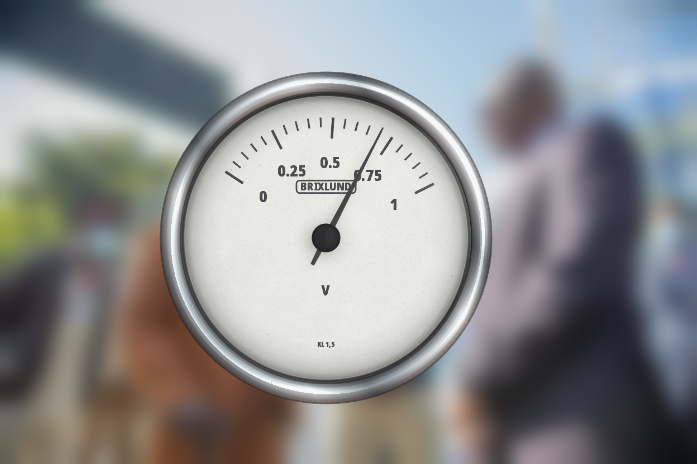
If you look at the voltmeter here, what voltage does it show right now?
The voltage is 0.7 V
